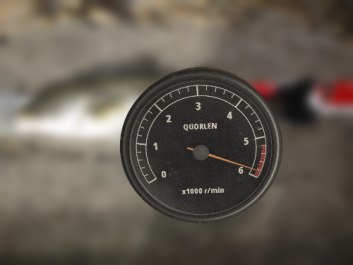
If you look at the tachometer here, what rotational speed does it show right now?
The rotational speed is 5800 rpm
